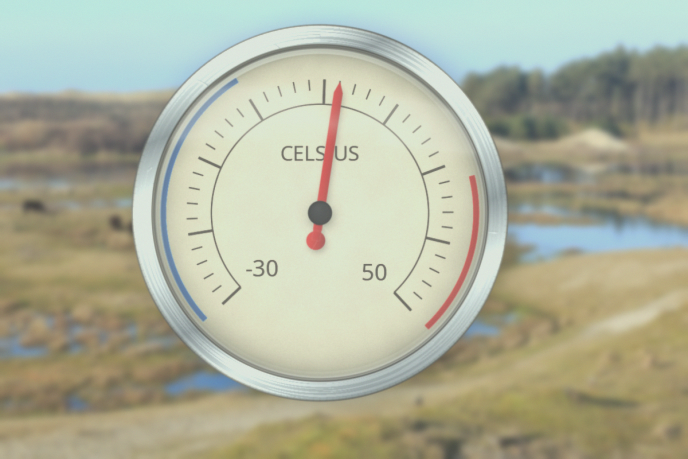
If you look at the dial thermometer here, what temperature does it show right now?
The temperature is 12 °C
